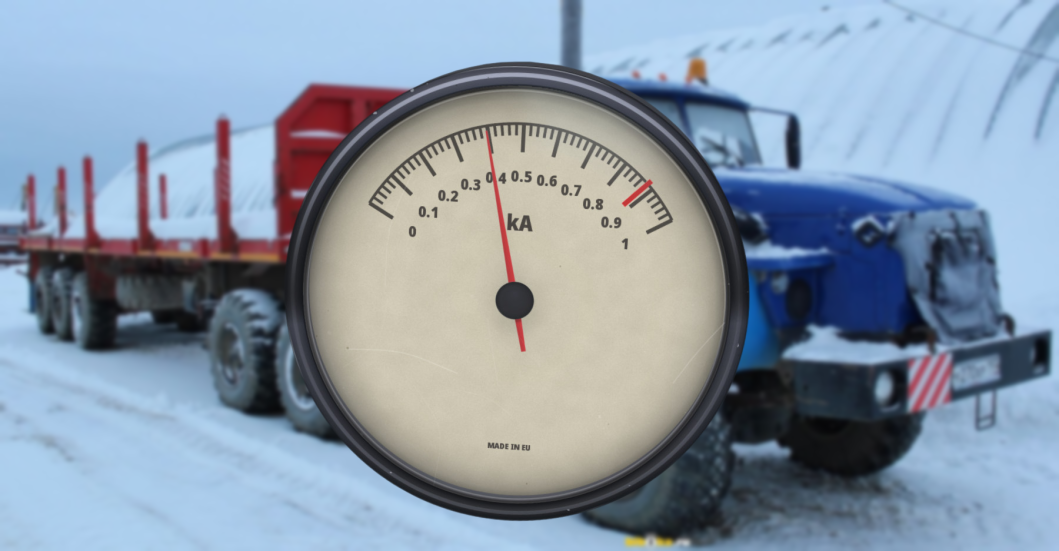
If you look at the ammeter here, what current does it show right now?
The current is 0.4 kA
